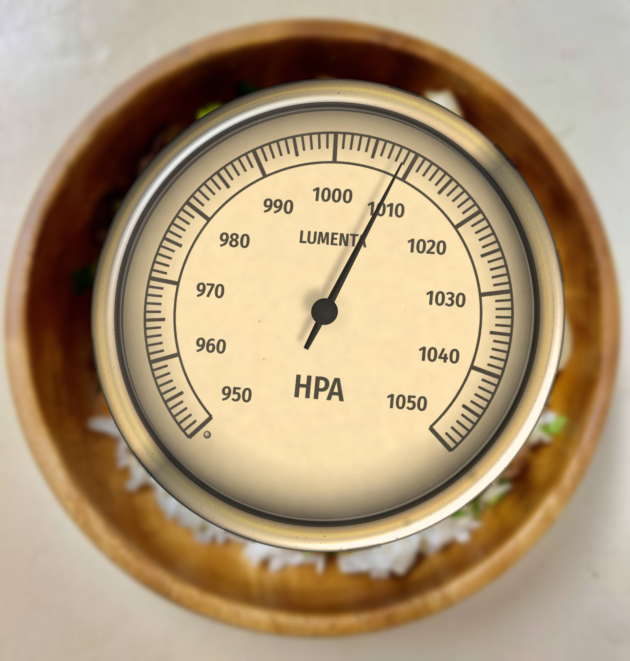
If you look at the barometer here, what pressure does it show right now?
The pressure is 1009 hPa
